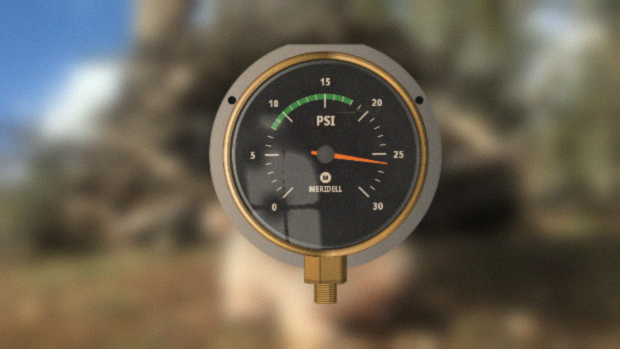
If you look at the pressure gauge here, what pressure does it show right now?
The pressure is 26 psi
